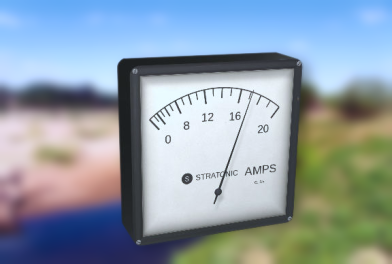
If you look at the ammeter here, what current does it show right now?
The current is 17 A
